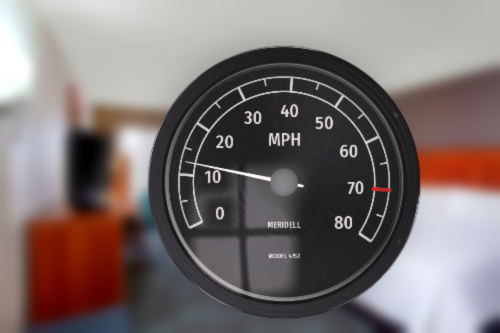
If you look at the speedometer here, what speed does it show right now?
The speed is 12.5 mph
